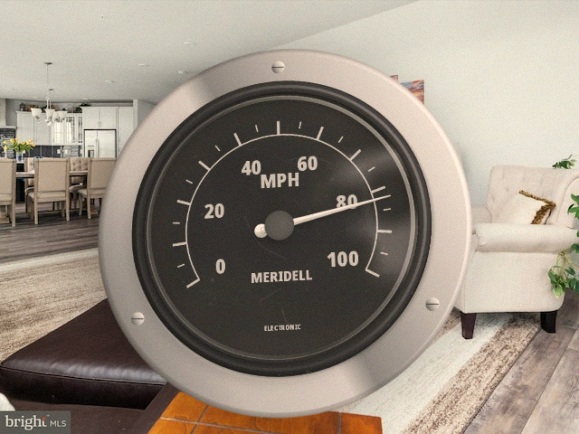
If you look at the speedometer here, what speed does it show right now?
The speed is 82.5 mph
